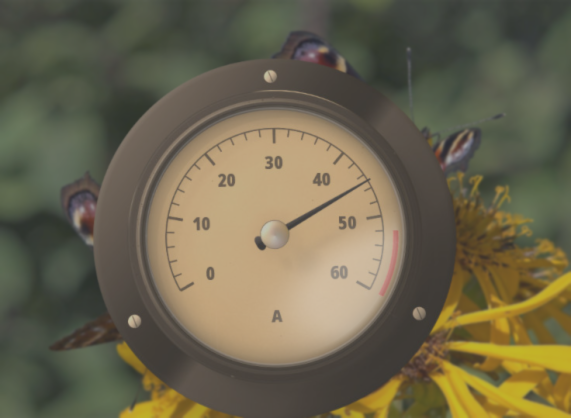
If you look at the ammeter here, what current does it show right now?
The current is 45 A
